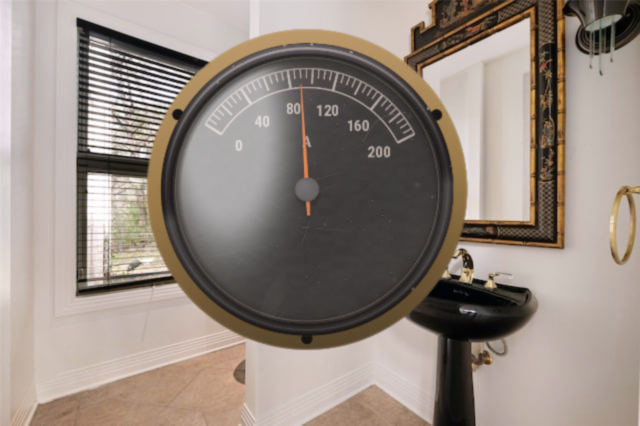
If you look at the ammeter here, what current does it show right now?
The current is 90 A
